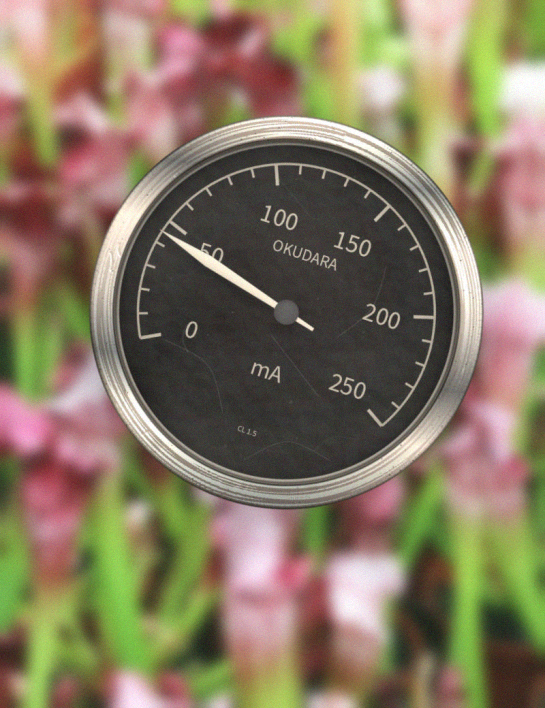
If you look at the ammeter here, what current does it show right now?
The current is 45 mA
